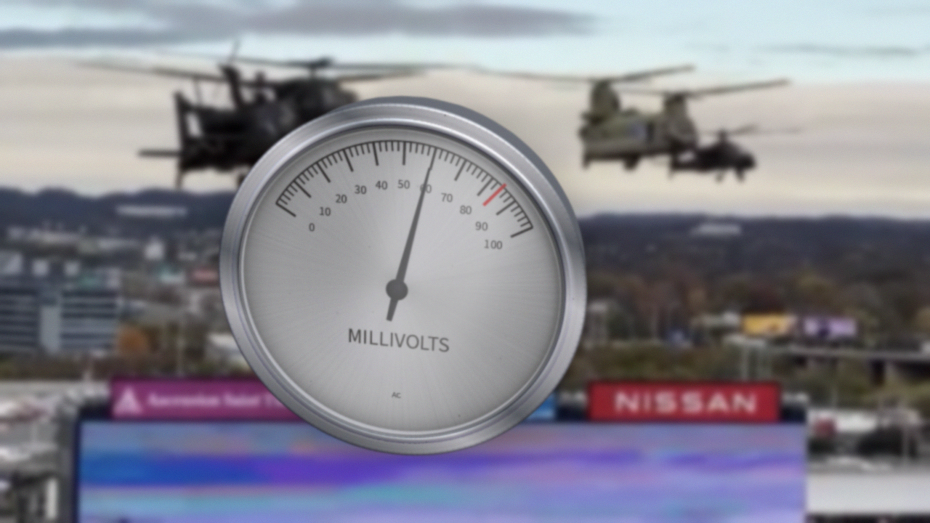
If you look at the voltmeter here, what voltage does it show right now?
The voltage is 60 mV
